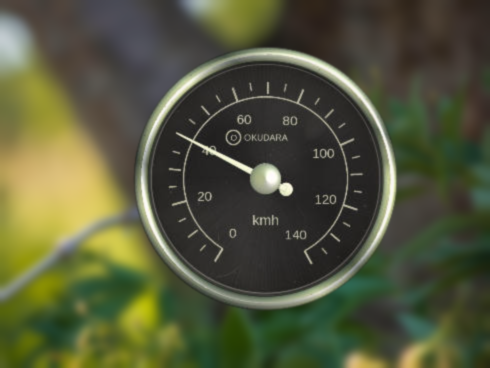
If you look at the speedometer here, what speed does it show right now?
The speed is 40 km/h
